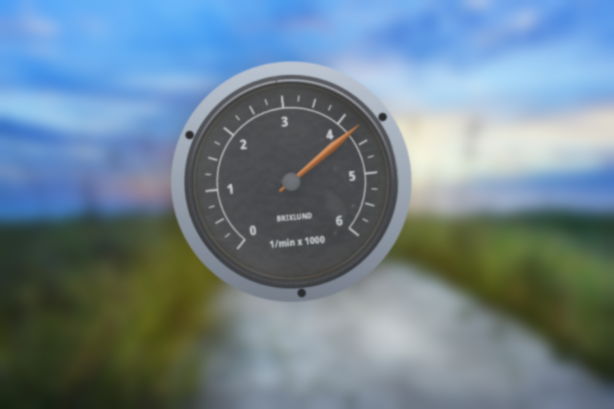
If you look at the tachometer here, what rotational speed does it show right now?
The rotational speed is 4250 rpm
